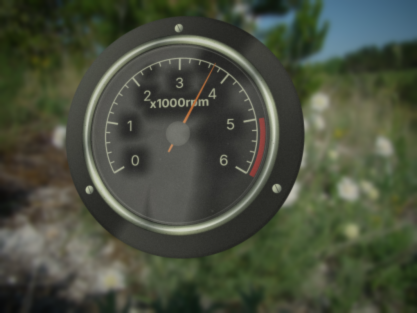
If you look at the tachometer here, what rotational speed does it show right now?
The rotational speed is 3700 rpm
